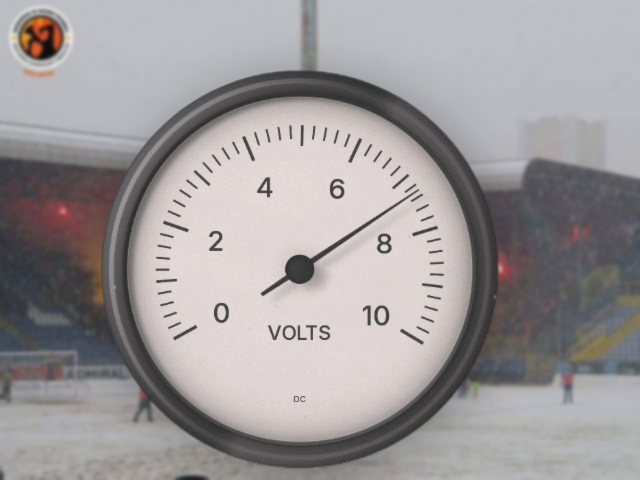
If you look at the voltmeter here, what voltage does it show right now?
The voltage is 7.3 V
